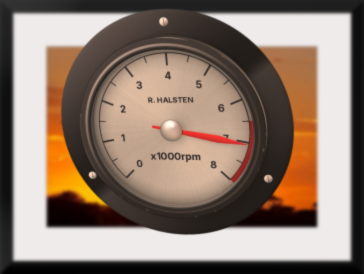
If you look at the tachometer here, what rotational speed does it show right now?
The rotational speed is 7000 rpm
